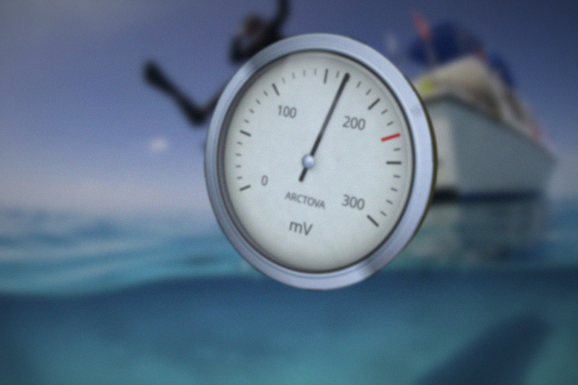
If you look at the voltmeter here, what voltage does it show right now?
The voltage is 170 mV
